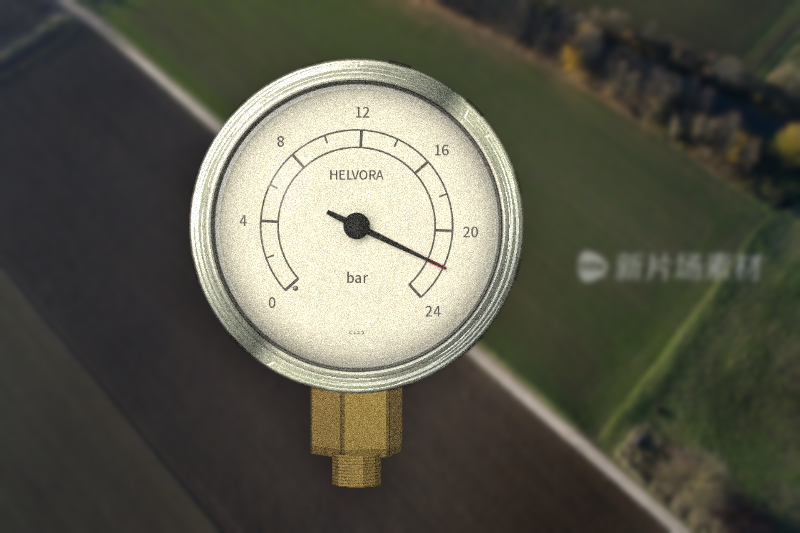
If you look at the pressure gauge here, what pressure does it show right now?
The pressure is 22 bar
